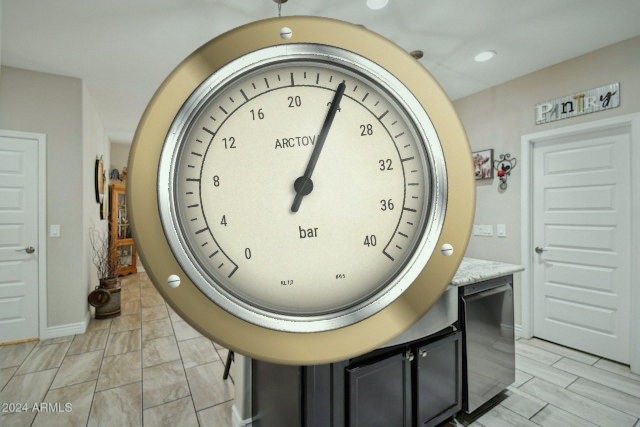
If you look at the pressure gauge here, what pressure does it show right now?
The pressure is 24 bar
